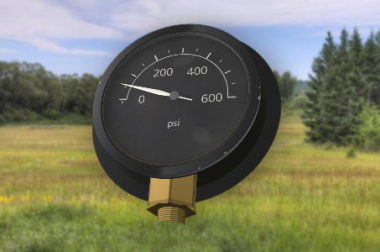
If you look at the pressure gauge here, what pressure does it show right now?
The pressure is 50 psi
